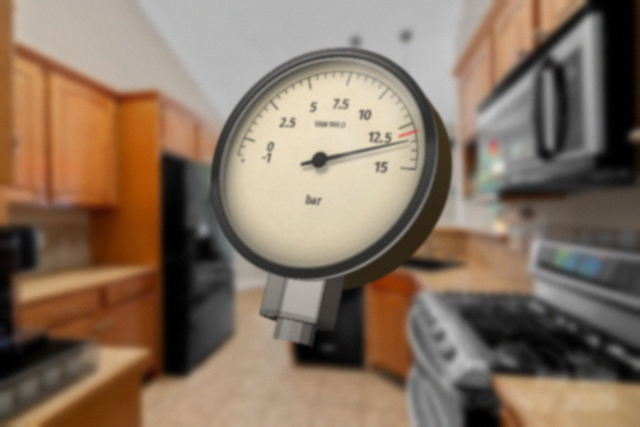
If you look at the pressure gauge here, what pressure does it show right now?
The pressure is 13.5 bar
